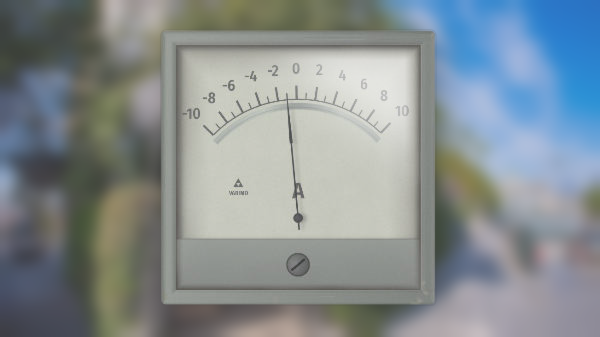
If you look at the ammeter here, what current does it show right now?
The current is -1 A
